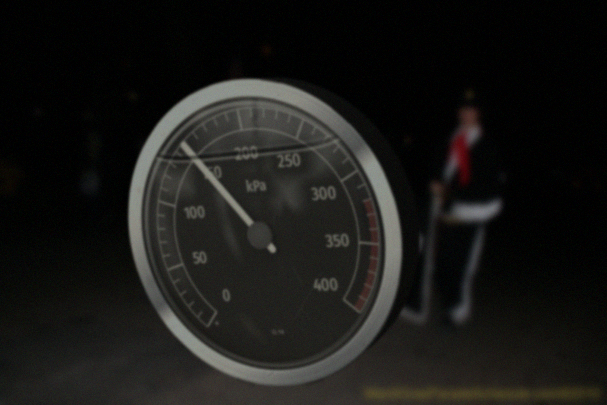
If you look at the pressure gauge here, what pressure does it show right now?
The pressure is 150 kPa
